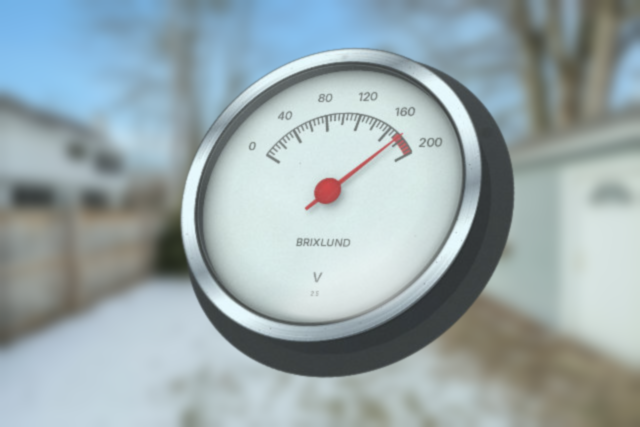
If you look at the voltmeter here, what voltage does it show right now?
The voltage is 180 V
